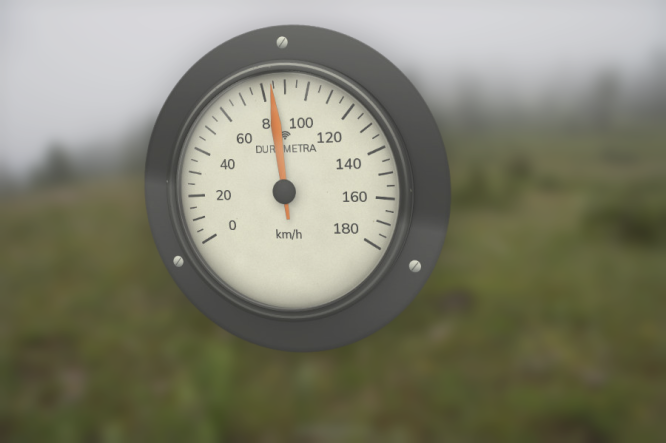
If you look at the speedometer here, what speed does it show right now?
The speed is 85 km/h
